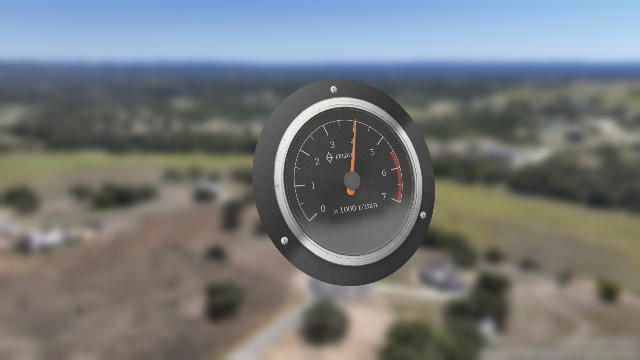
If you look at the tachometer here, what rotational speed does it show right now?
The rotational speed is 4000 rpm
